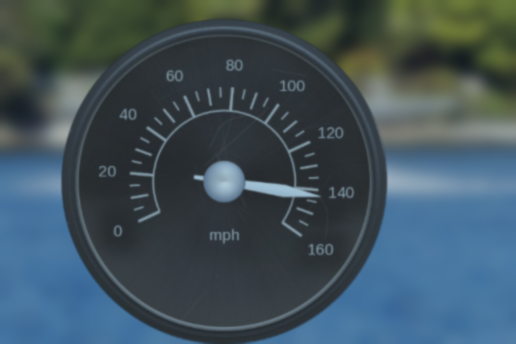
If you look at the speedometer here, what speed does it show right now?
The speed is 142.5 mph
